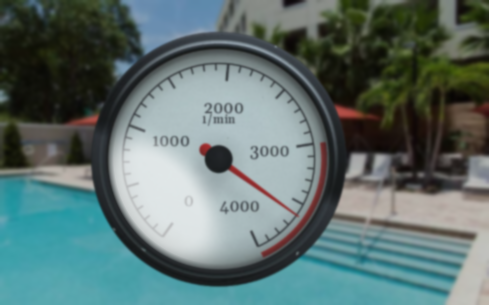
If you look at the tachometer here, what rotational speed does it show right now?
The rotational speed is 3600 rpm
